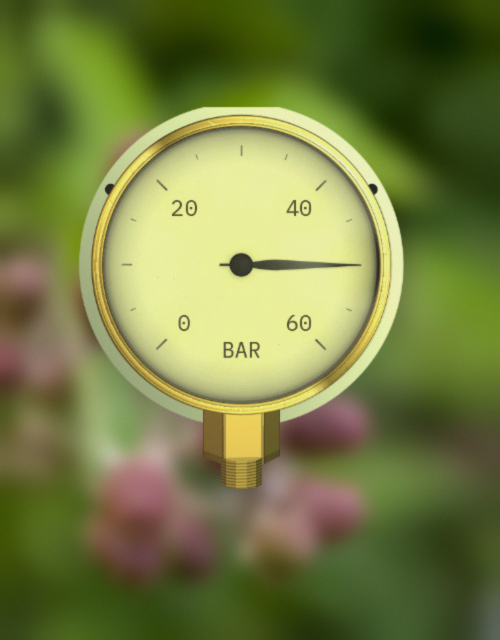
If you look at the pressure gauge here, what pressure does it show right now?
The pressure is 50 bar
